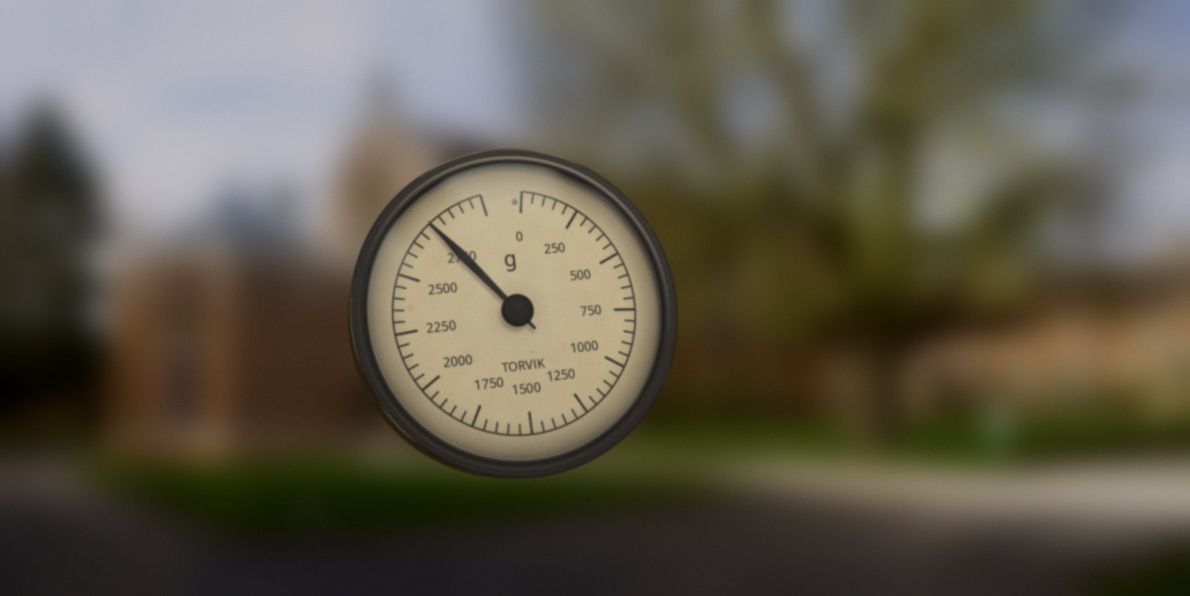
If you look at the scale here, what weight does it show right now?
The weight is 2750 g
